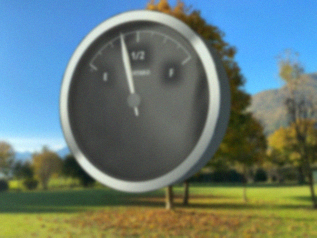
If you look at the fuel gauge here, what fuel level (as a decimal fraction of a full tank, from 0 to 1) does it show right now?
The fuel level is 0.375
